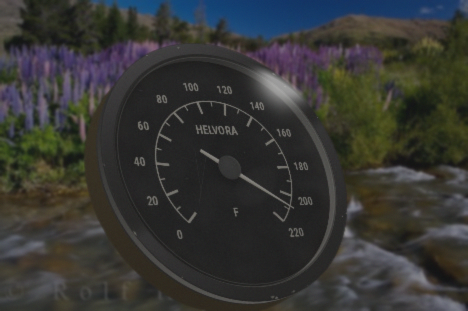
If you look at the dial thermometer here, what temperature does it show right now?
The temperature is 210 °F
